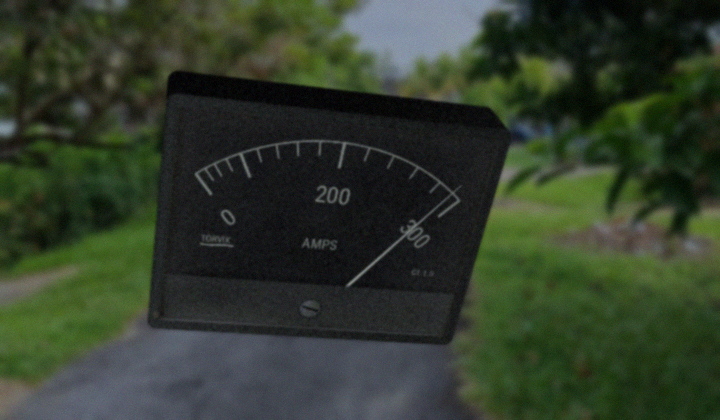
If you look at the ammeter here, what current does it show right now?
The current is 290 A
